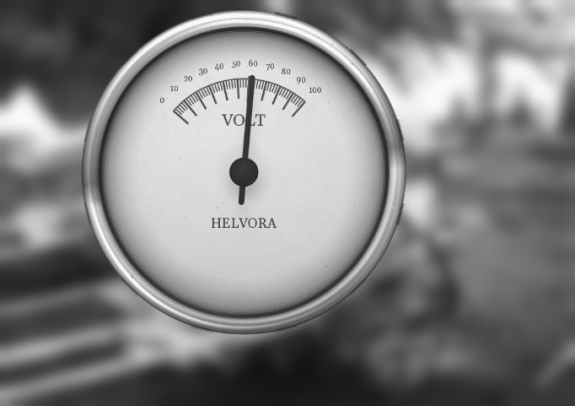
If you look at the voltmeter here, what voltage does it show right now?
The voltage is 60 V
